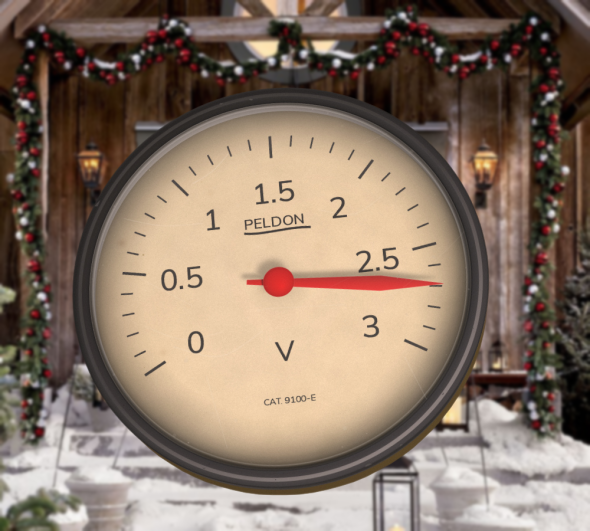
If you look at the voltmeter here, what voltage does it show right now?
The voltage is 2.7 V
